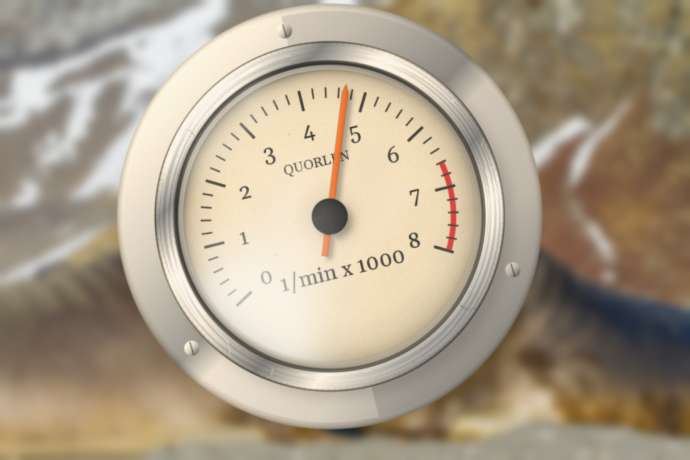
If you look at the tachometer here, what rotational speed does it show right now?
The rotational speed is 4700 rpm
